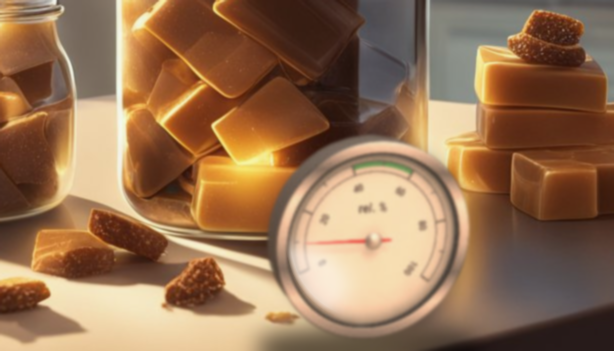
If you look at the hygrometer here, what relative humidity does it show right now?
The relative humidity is 10 %
